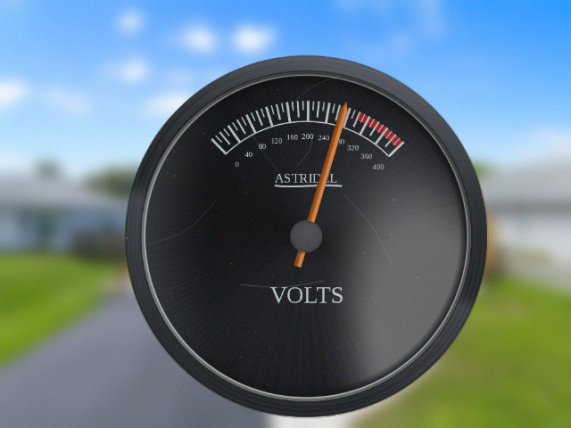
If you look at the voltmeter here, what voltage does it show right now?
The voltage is 270 V
